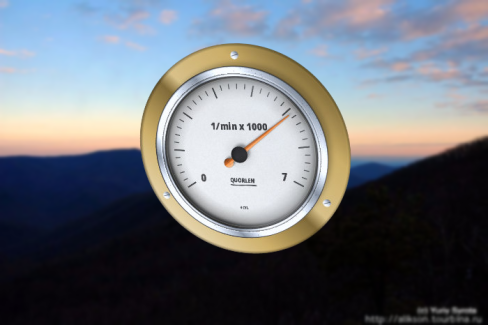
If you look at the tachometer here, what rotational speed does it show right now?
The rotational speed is 5100 rpm
